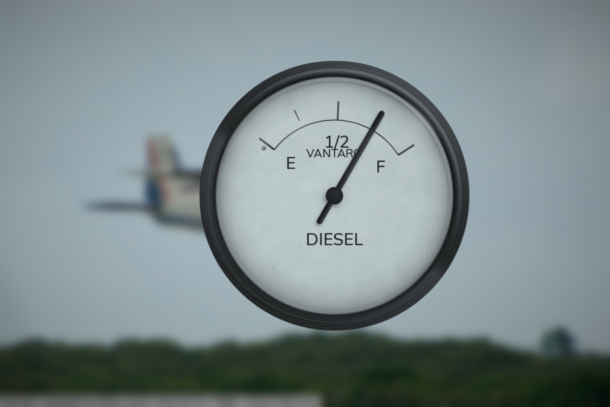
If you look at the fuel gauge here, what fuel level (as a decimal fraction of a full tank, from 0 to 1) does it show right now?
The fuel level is 0.75
